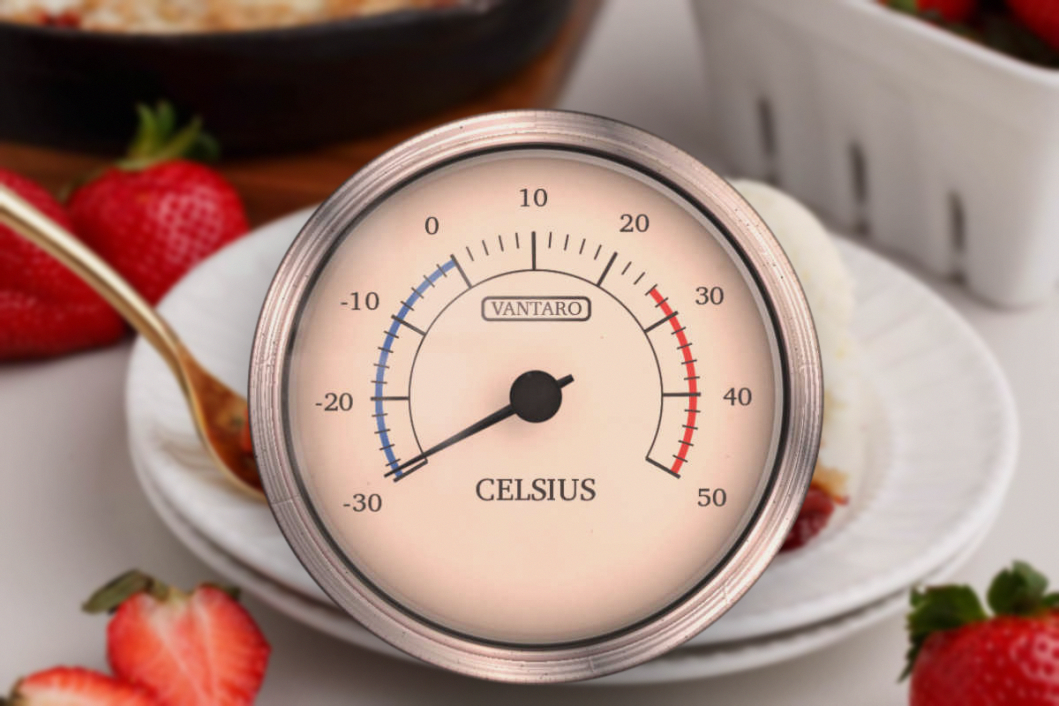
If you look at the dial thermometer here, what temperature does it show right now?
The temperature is -29 °C
